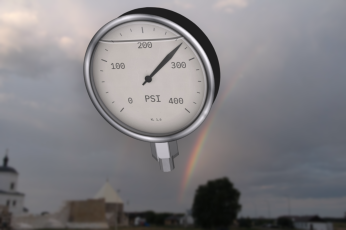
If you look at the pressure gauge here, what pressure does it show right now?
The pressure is 270 psi
